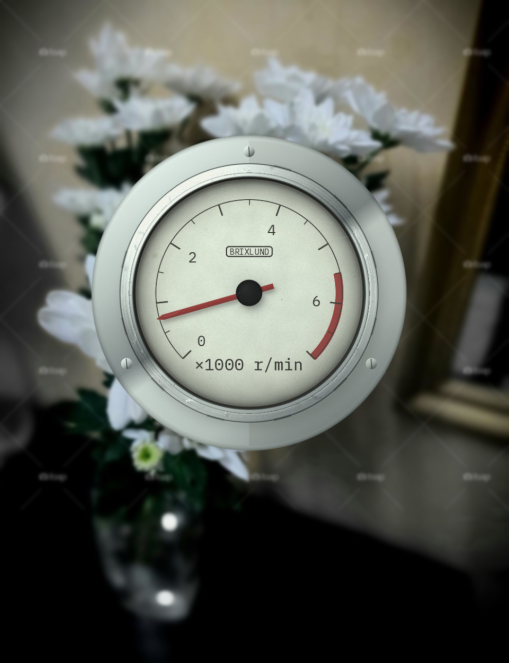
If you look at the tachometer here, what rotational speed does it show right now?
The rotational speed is 750 rpm
